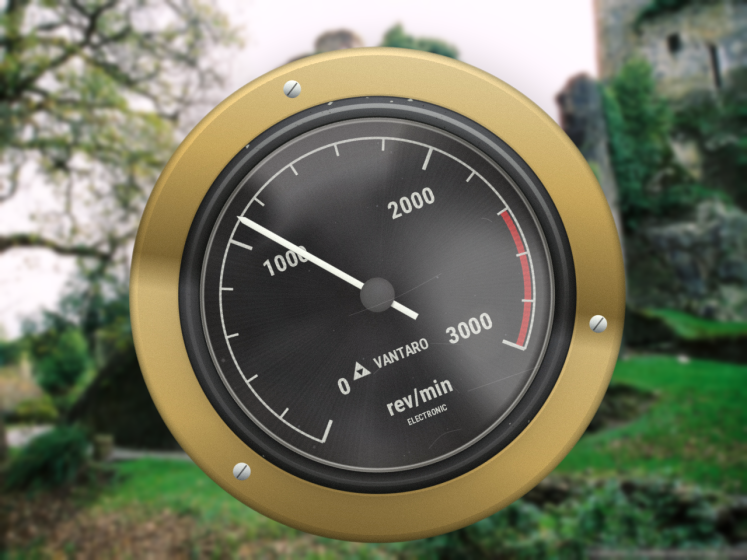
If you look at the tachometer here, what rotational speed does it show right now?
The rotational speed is 1100 rpm
